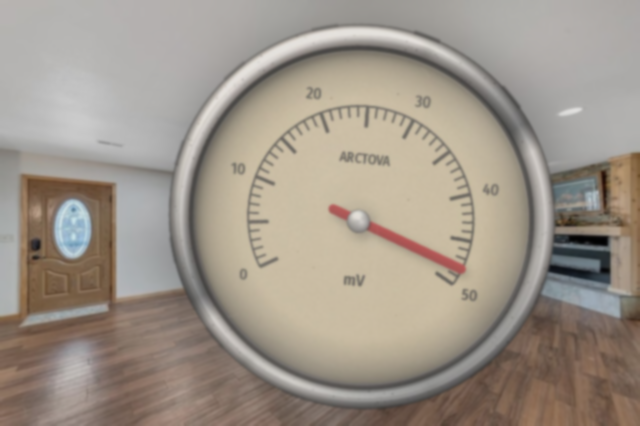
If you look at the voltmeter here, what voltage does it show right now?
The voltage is 48 mV
